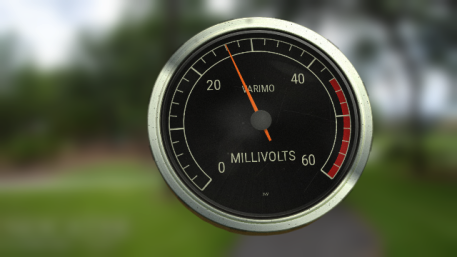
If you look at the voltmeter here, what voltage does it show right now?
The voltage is 26 mV
